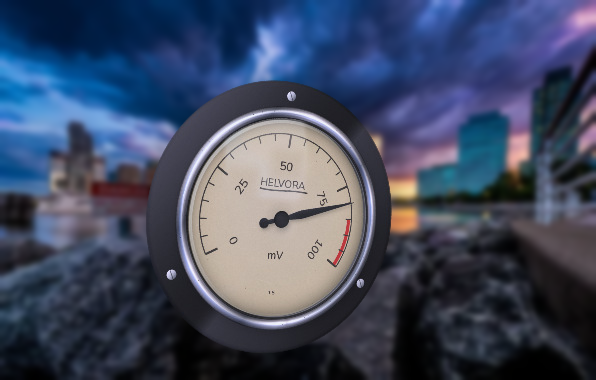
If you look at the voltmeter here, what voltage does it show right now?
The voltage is 80 mV
